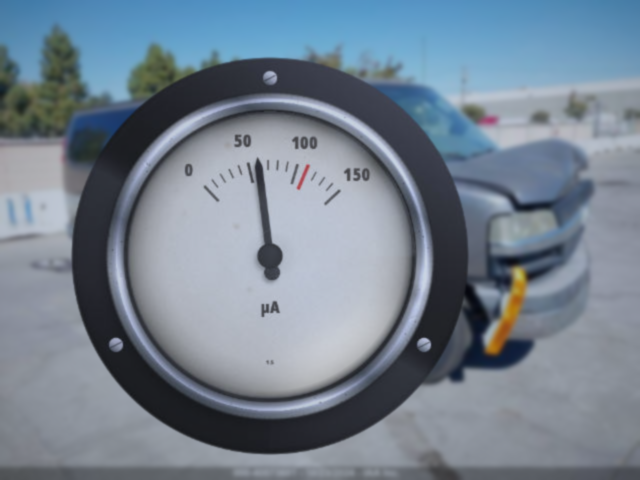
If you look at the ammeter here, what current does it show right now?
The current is 60 µA
